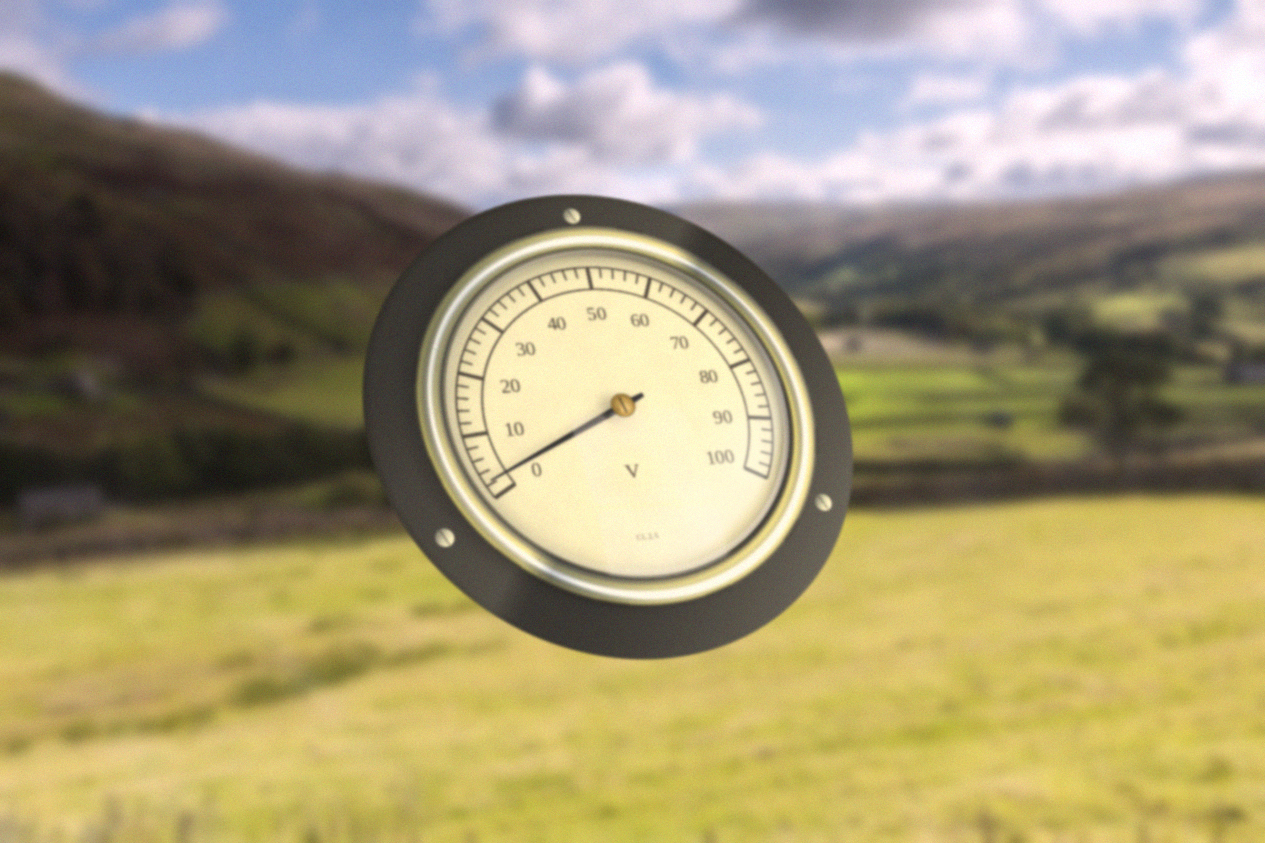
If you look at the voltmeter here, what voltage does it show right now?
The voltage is 2 V
